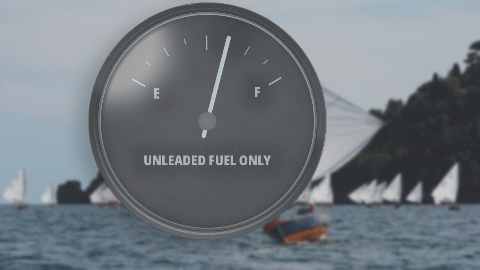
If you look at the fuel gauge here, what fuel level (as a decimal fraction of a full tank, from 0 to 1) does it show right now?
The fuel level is 0.625
